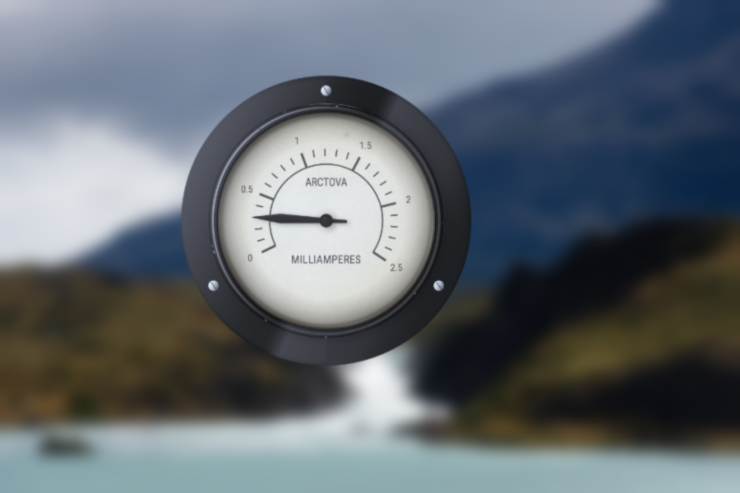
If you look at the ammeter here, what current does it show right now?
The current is 0.3 mA
